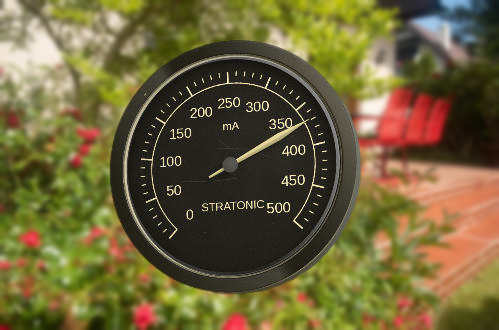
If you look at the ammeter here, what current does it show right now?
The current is 370 mA
